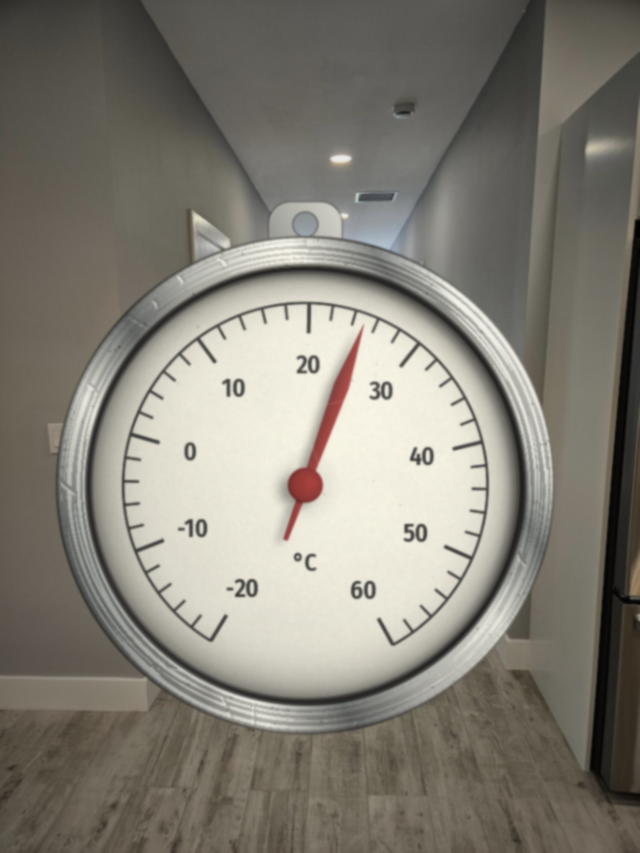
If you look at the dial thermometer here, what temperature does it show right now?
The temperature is 25 °C
